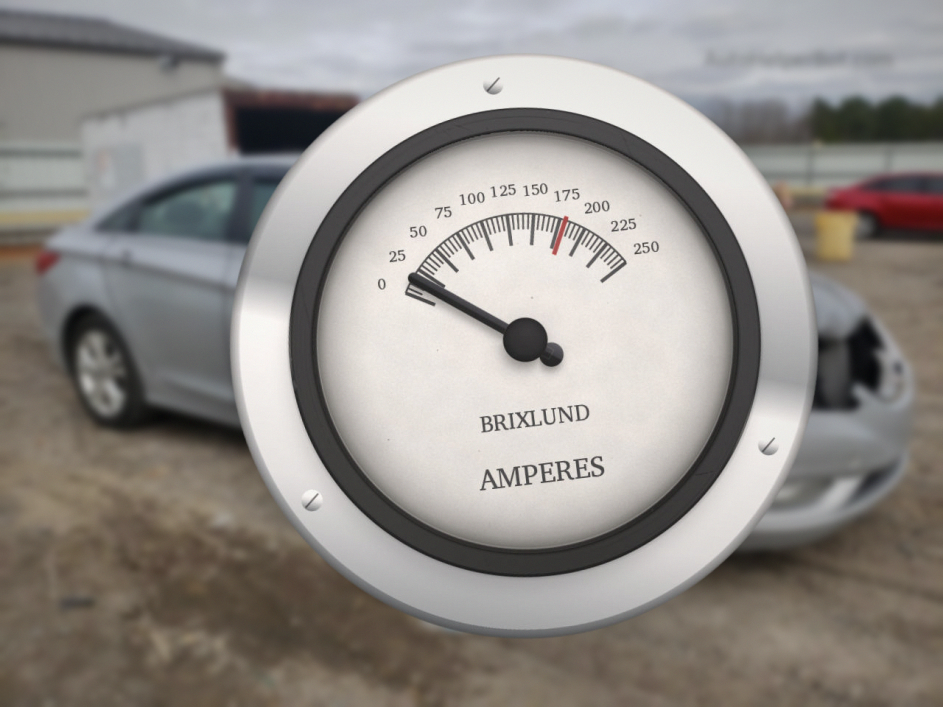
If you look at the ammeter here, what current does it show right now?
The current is 15 A
